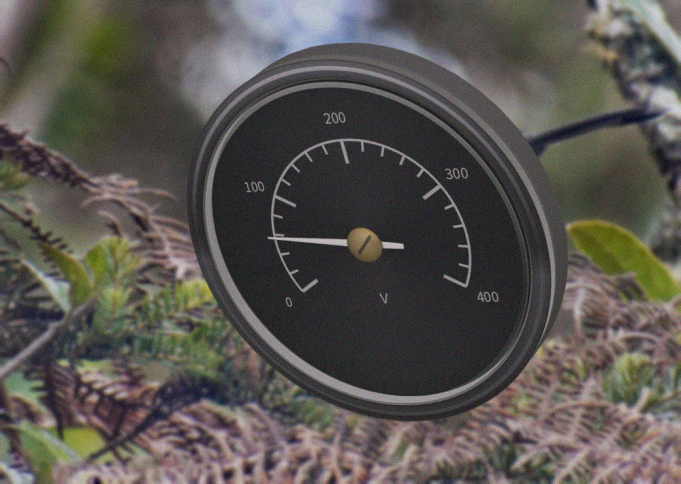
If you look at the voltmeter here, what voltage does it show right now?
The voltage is 60 V
